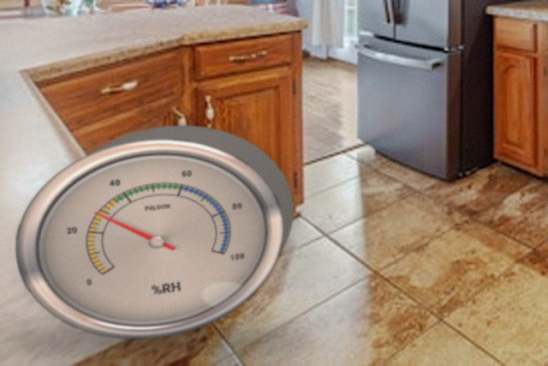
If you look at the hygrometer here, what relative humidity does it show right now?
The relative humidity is 30 %
